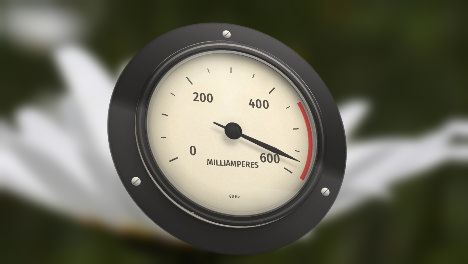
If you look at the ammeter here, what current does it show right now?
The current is 575 mA
